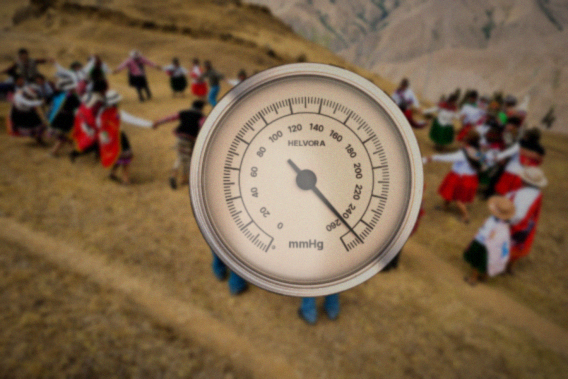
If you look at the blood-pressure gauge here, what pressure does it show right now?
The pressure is 250 mmHg
